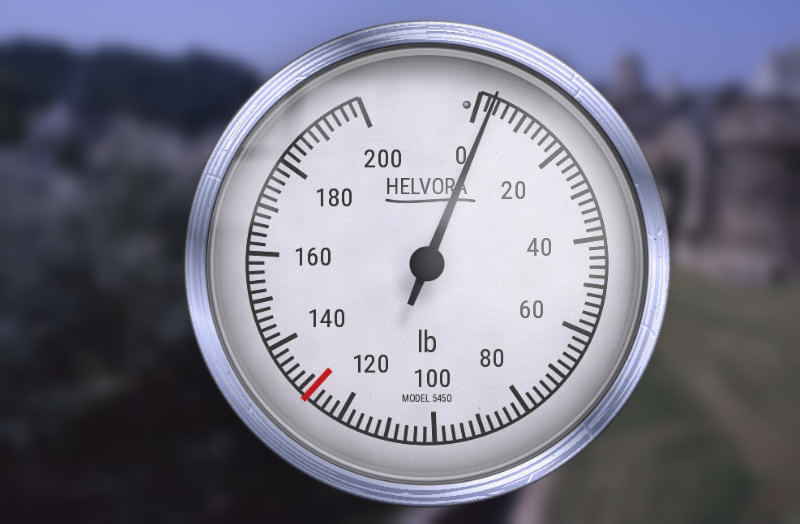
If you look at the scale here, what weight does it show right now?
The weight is 3 lb
